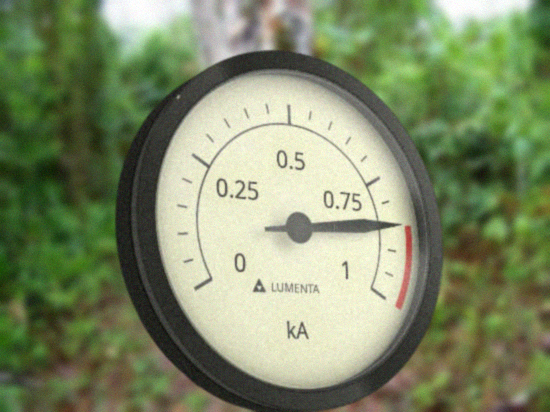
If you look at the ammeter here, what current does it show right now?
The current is 0.85 kA
